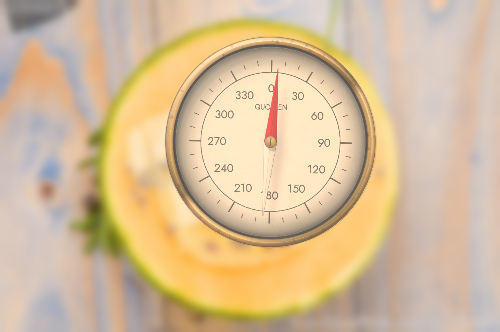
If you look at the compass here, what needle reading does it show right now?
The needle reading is 5 °
